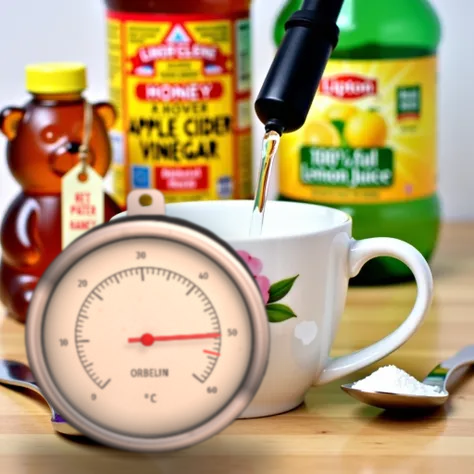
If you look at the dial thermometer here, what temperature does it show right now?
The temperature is 50 °C
